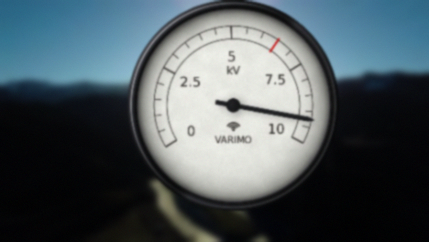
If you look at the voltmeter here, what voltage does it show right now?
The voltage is 9.25 kV
